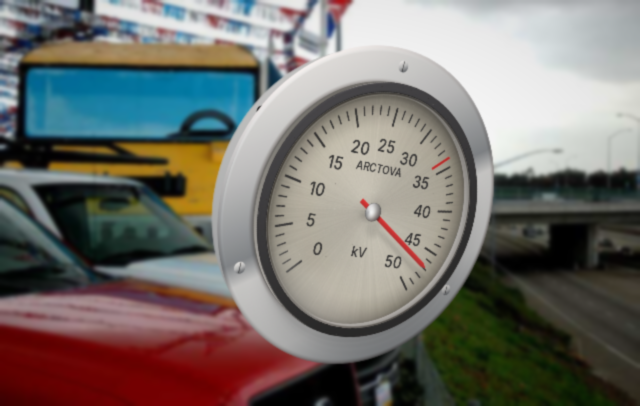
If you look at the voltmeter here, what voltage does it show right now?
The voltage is 47 kV
